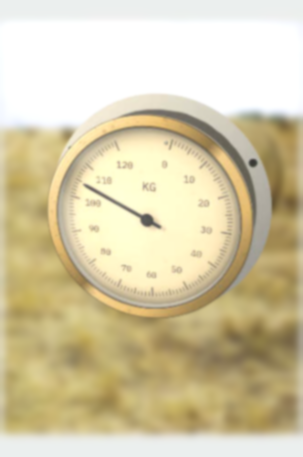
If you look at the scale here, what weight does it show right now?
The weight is 105 kg
